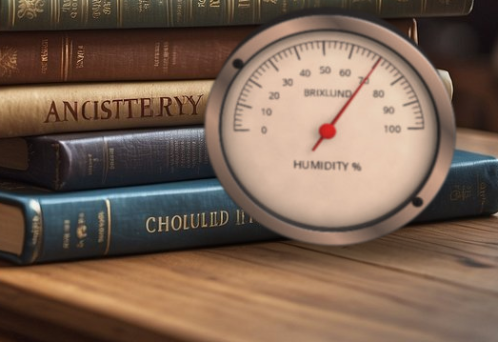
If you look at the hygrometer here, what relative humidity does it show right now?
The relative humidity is 70 %
